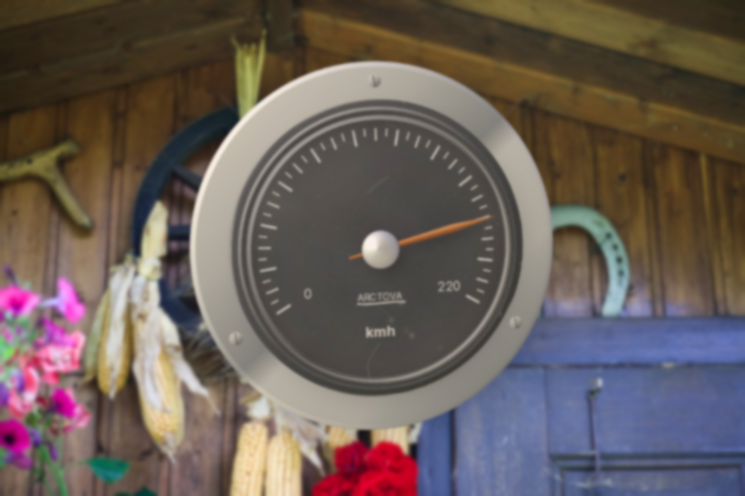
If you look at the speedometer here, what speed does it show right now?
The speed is 180 km/h
